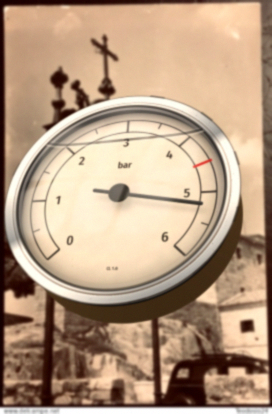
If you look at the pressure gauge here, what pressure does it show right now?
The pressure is 5.25 bar
